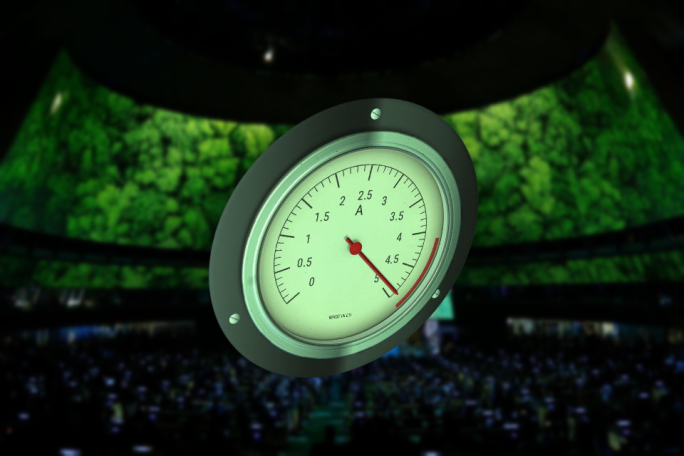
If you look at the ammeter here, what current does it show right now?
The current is 4.9 A
